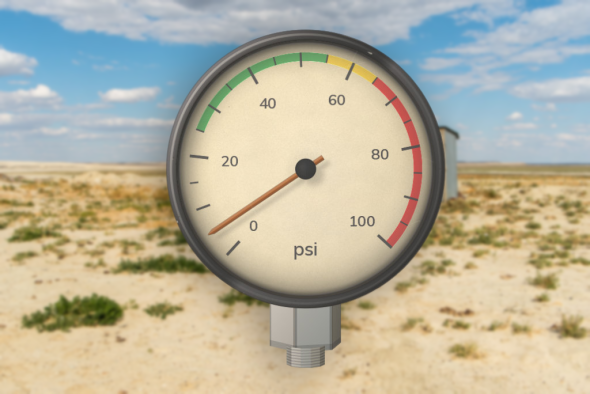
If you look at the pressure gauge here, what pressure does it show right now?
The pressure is 5 psi
